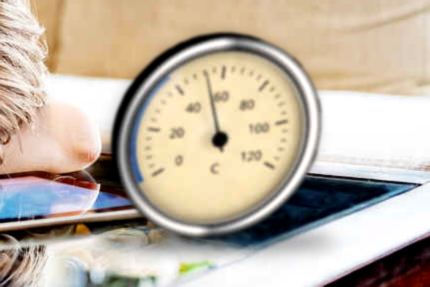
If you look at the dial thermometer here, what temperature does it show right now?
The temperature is 52 °C
